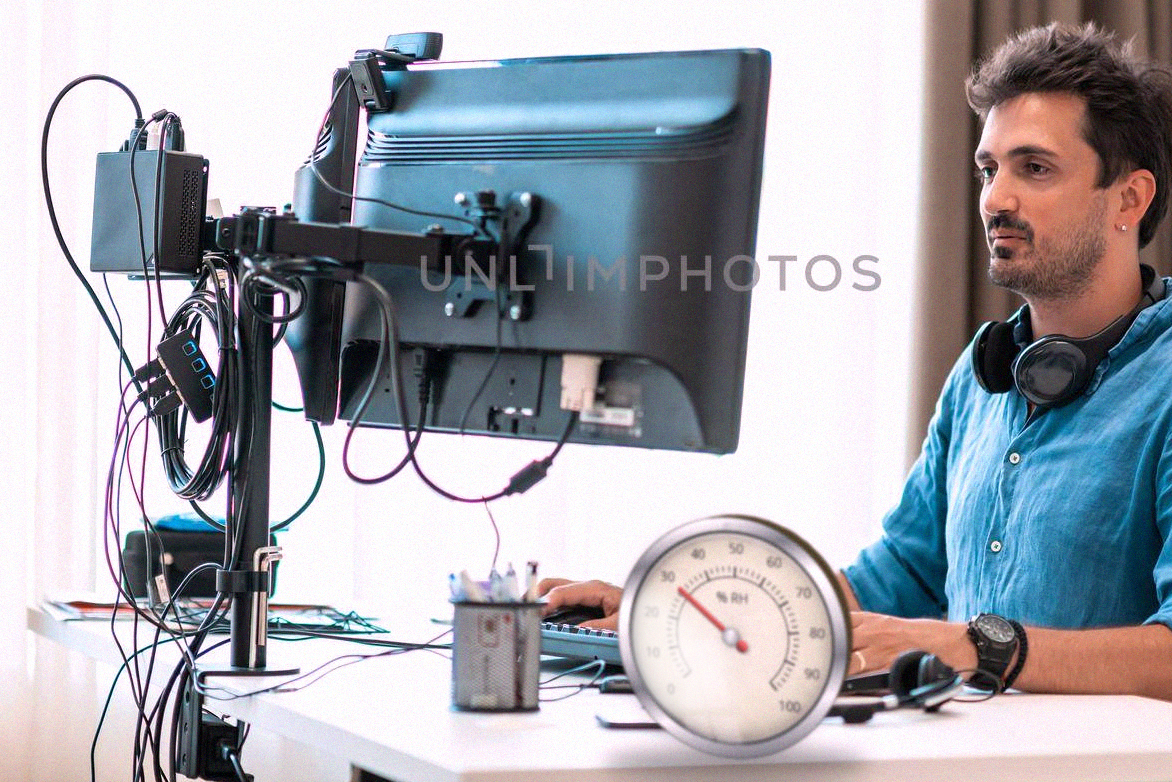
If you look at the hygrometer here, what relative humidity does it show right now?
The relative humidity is 30 %
